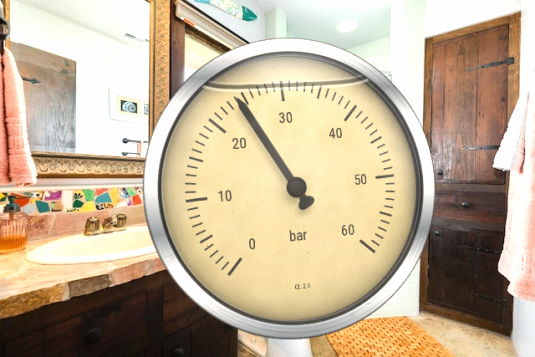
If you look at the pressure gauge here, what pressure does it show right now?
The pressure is 24 bar
